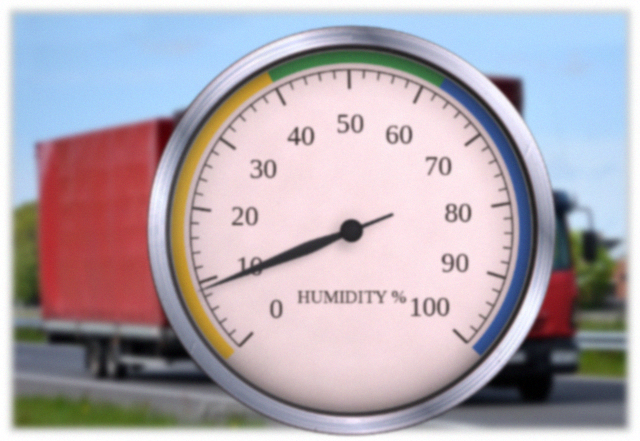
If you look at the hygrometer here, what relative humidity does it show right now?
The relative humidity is 9 %
